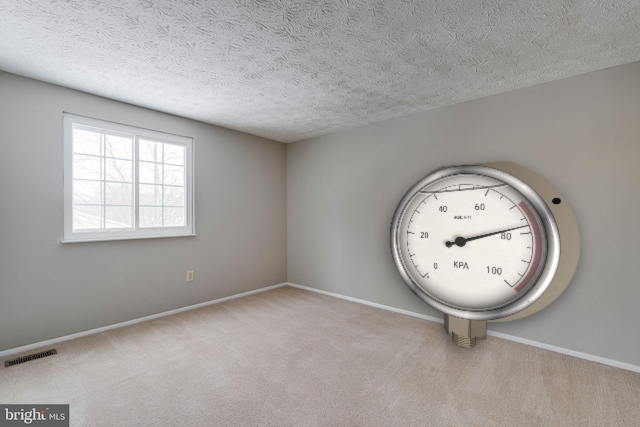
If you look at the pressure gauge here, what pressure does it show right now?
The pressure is 77.5 kPa
